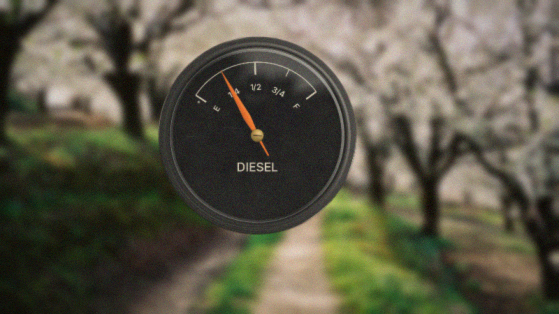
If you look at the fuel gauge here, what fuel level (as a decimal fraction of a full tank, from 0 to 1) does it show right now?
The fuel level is 0.25
